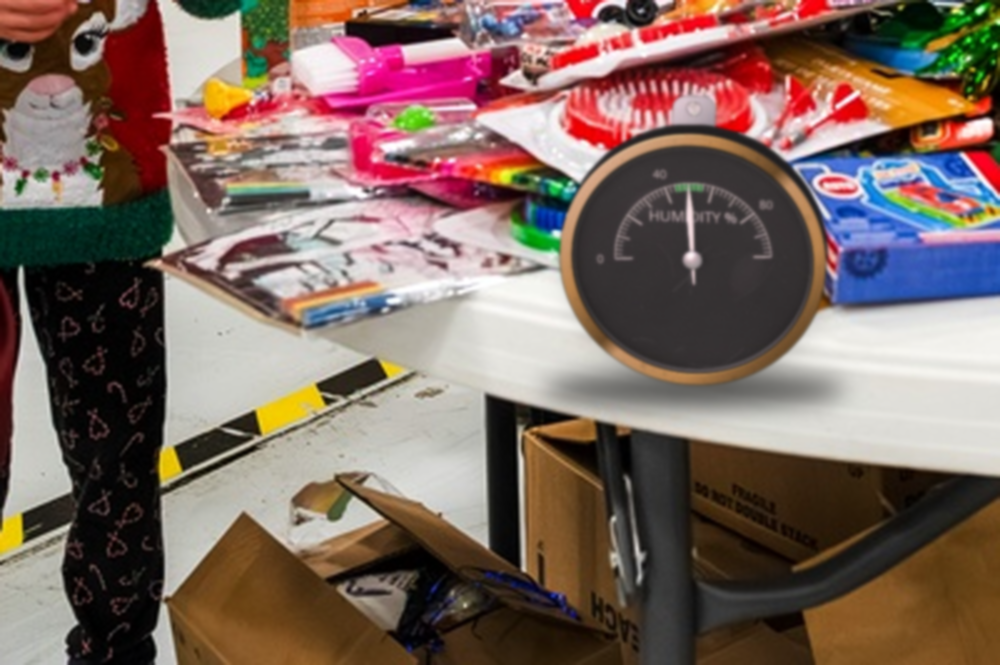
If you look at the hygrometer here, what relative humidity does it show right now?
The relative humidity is 50 %
